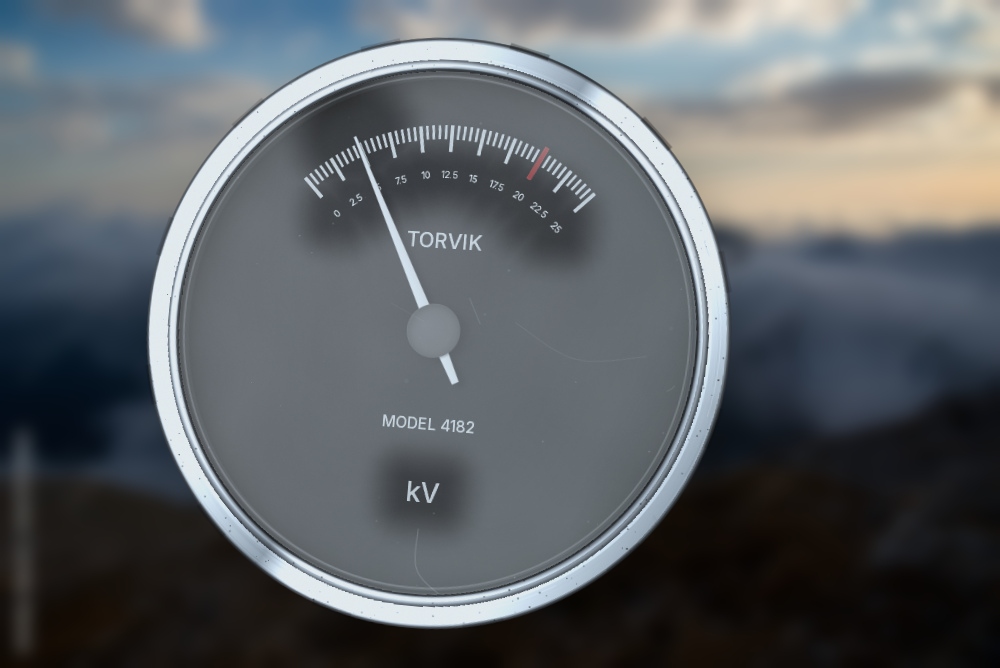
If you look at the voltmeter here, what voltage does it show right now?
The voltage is 5 kV
